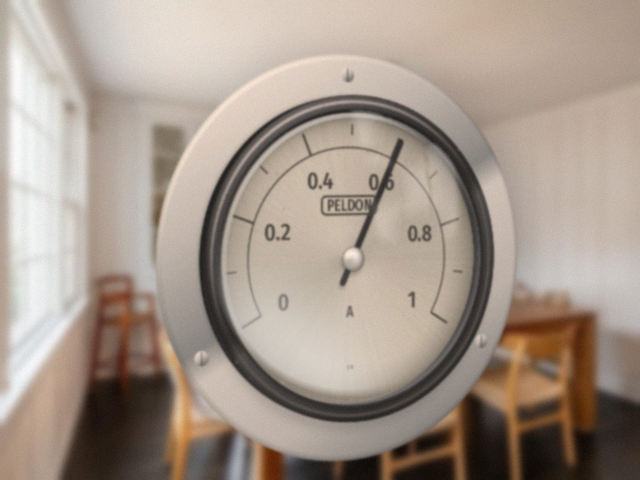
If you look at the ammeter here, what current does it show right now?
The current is 0.6 A
